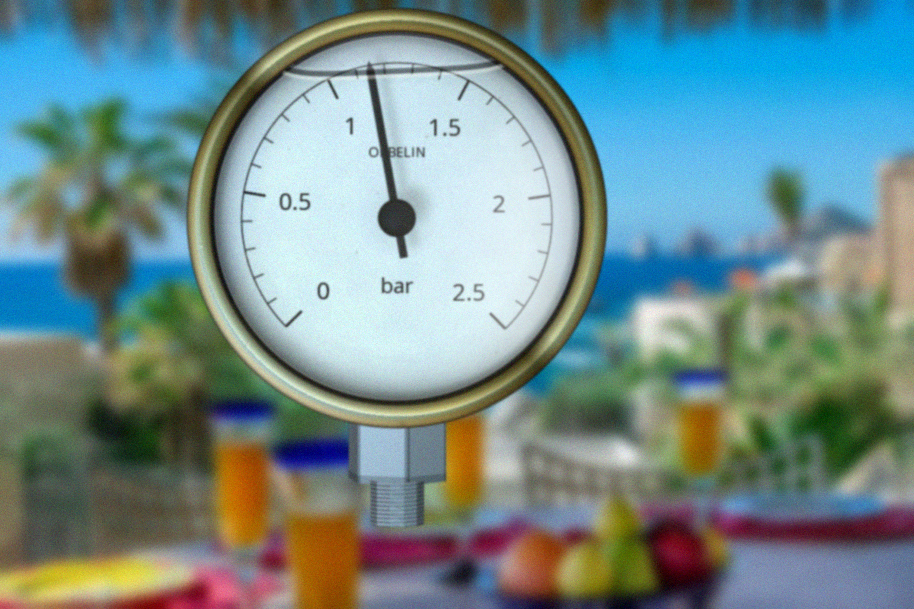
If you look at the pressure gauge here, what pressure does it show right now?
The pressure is 1.15 bar
